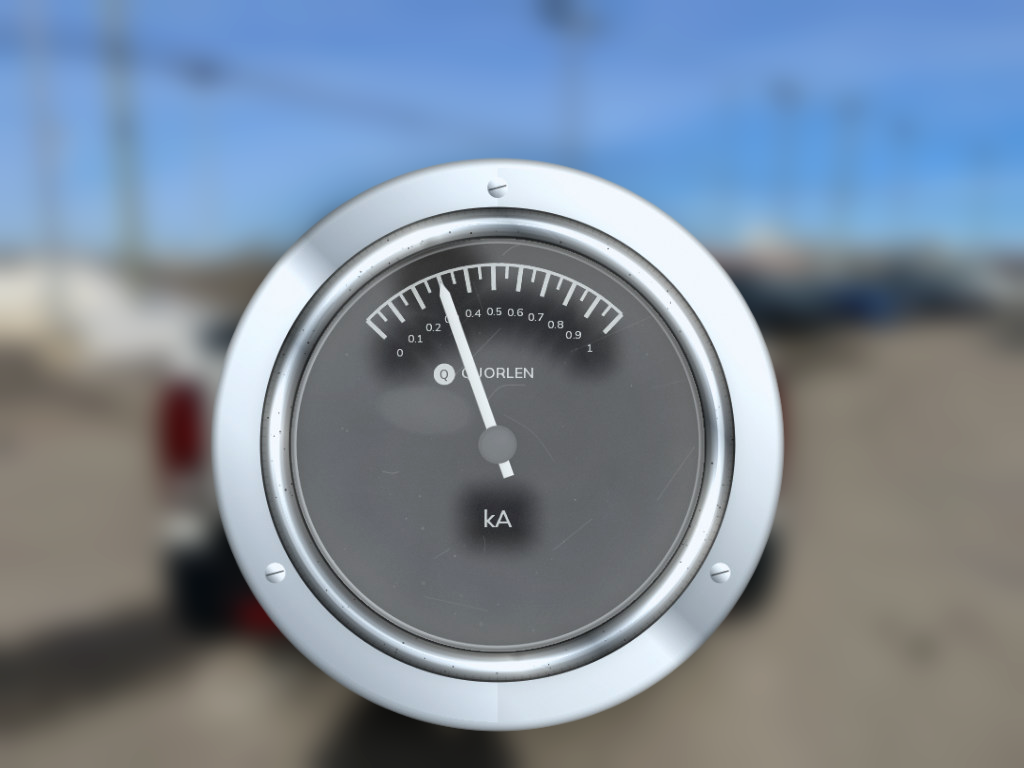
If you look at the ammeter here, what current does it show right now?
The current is 0.3 kA
